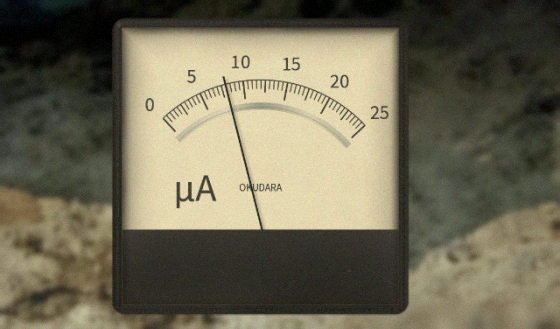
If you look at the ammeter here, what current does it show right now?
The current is 8 µA
